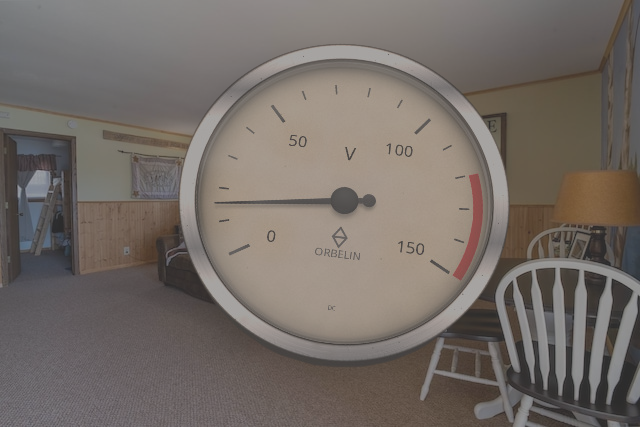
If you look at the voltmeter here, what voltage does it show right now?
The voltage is 15 V
